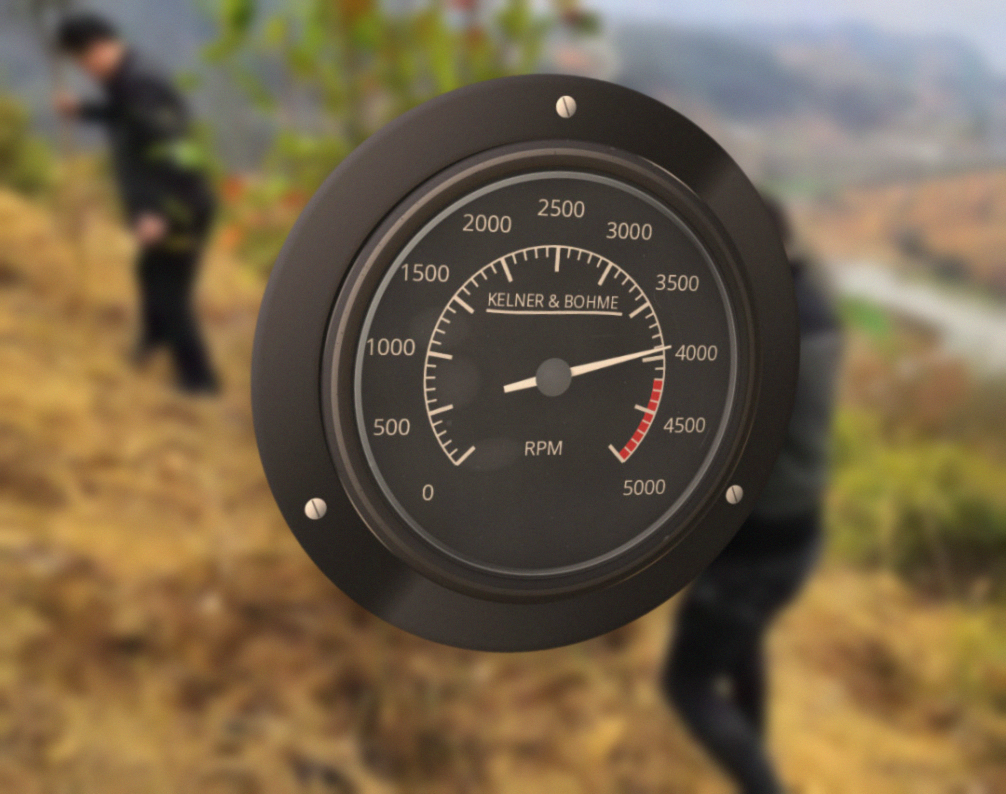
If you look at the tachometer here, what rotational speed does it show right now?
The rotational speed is 3900 rpm
